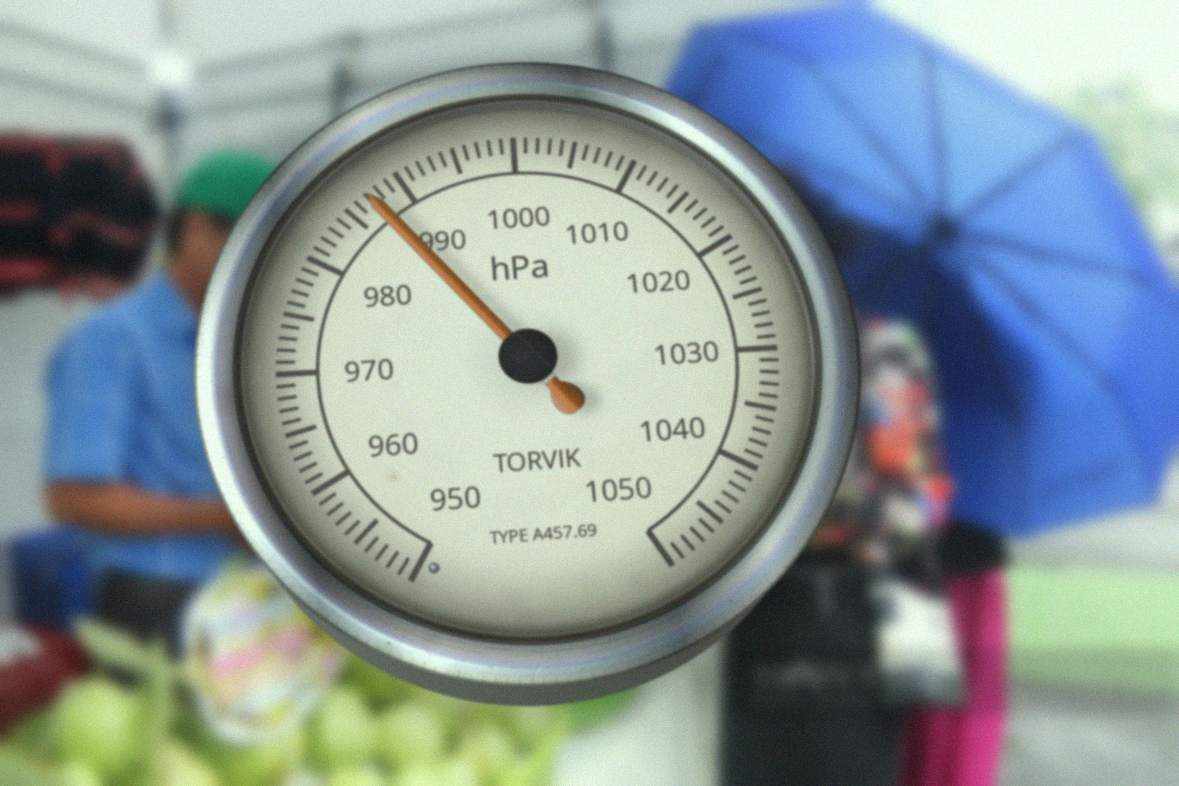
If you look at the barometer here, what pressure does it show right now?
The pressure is 987 hPa
